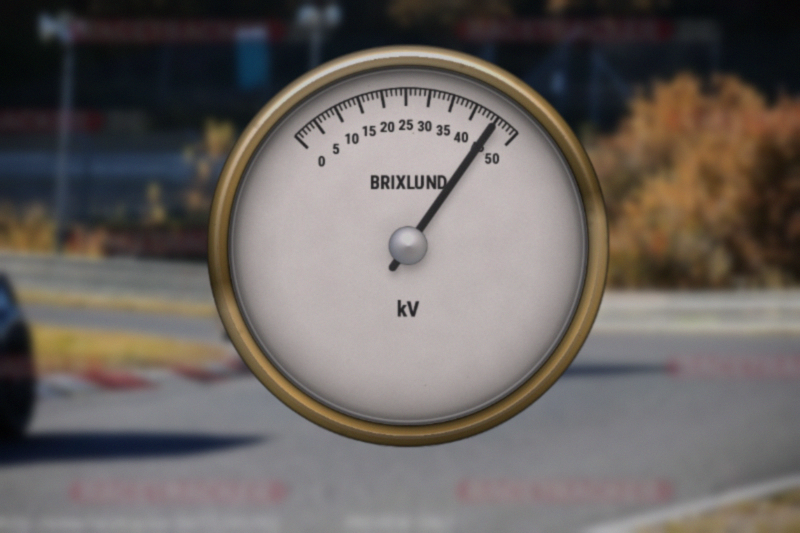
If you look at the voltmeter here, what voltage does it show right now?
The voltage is 45 kV
